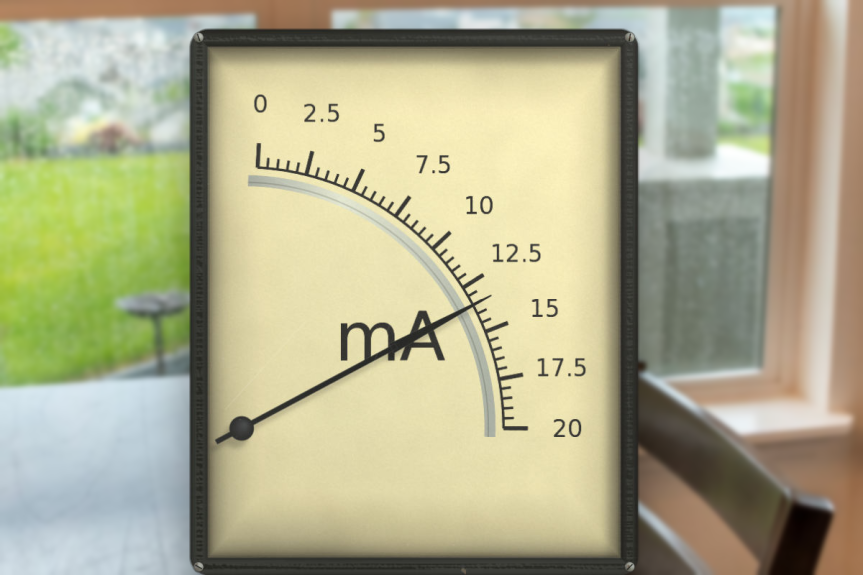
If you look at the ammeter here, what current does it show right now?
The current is 13.5 mA
